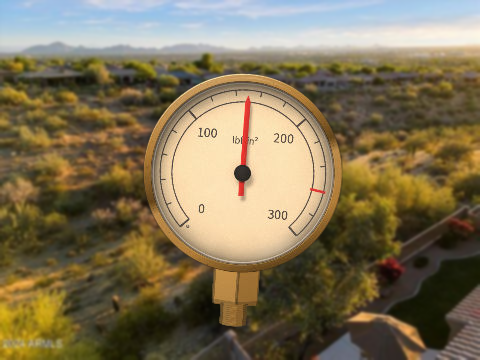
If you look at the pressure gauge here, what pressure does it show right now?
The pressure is 150 psi
